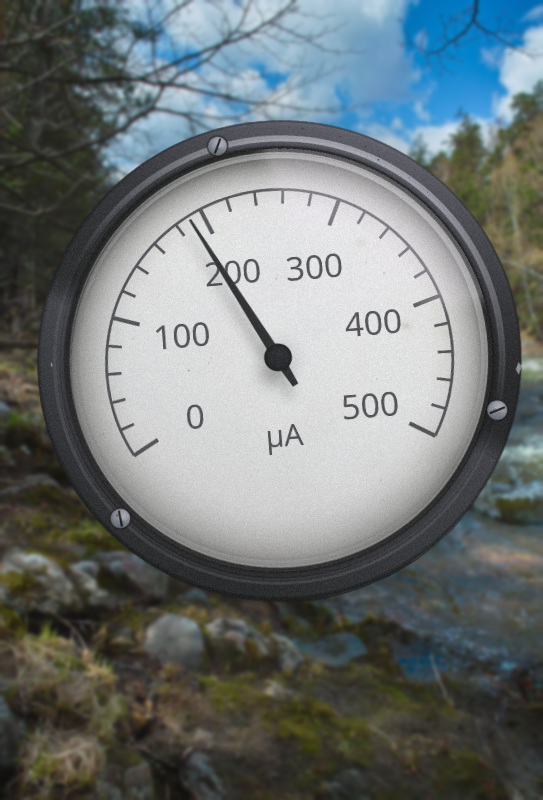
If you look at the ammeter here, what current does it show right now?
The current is 190 µA
